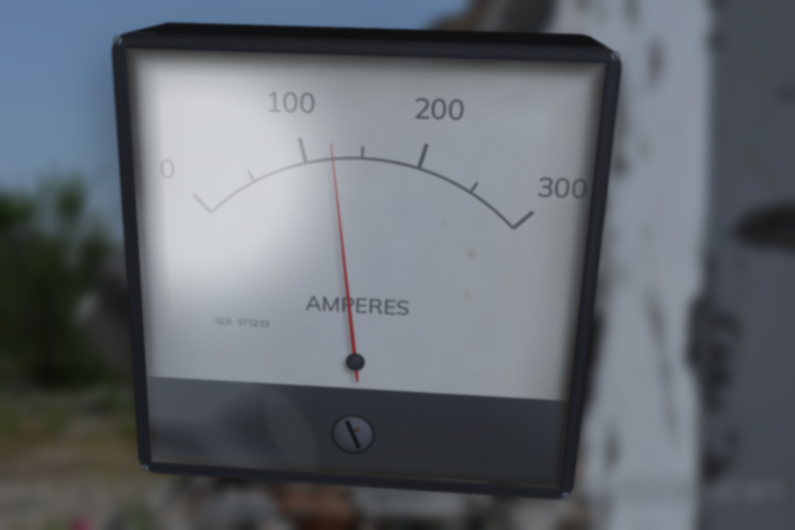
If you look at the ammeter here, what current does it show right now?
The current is 125 A
